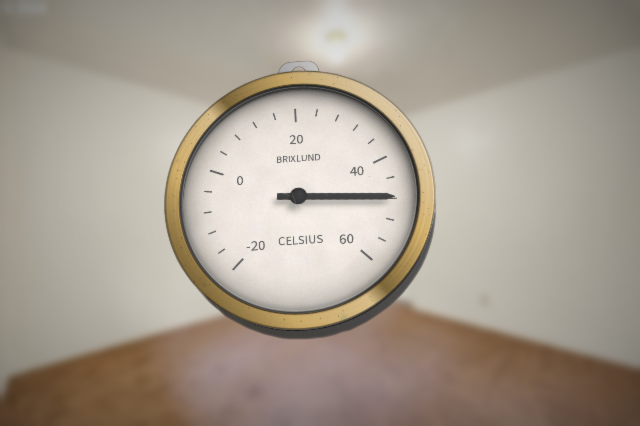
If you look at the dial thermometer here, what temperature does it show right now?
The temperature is 48 °C
